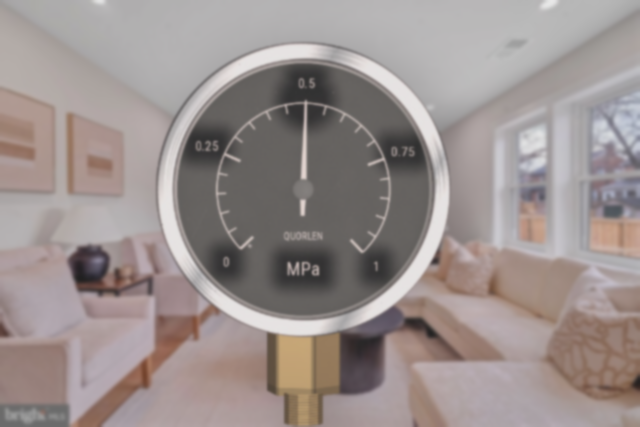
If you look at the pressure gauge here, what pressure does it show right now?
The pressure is 0.5 MPa
